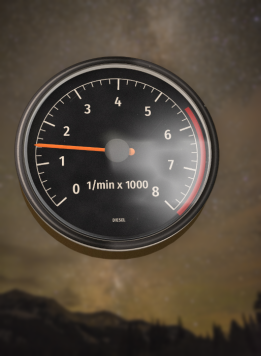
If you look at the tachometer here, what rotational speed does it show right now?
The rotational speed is 1400 rpm
